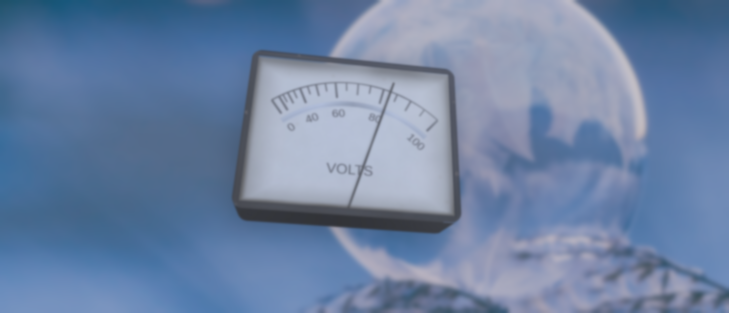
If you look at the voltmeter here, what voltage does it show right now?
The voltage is 82.5 V
